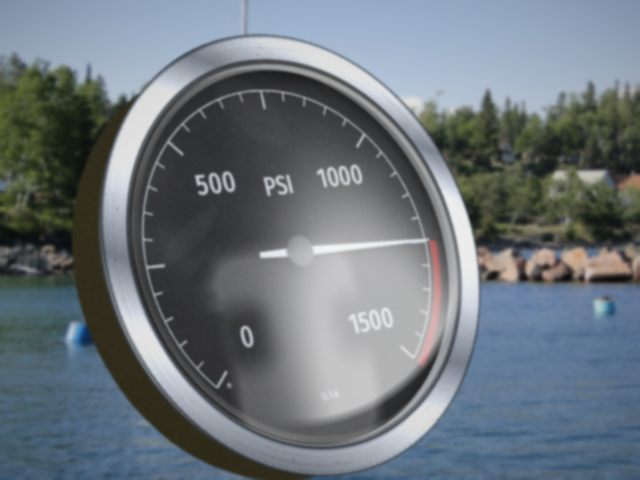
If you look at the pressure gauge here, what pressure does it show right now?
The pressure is 1250 psi
